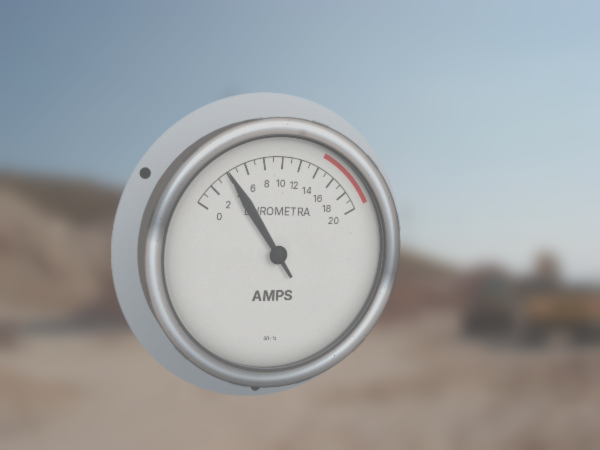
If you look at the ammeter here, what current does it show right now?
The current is 4 A
